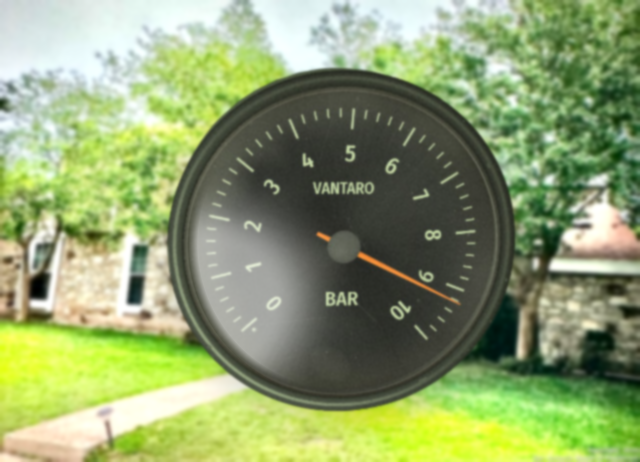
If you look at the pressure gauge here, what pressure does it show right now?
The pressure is 9.2 bar
